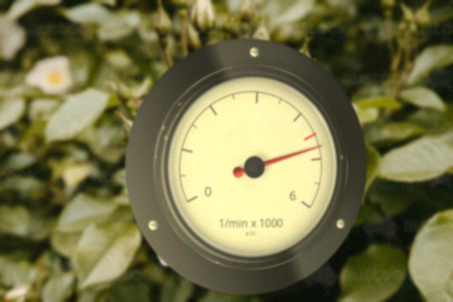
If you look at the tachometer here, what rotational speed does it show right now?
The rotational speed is 4750 rpm
